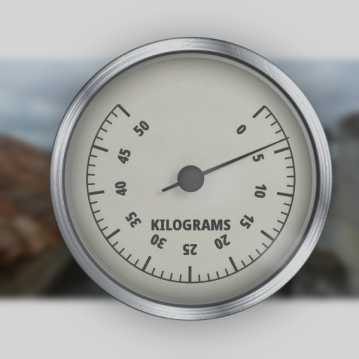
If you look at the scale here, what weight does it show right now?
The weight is 4 kg
